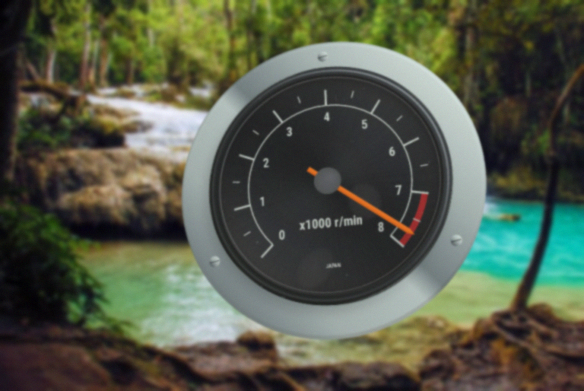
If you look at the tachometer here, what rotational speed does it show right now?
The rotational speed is 7750 rpm
